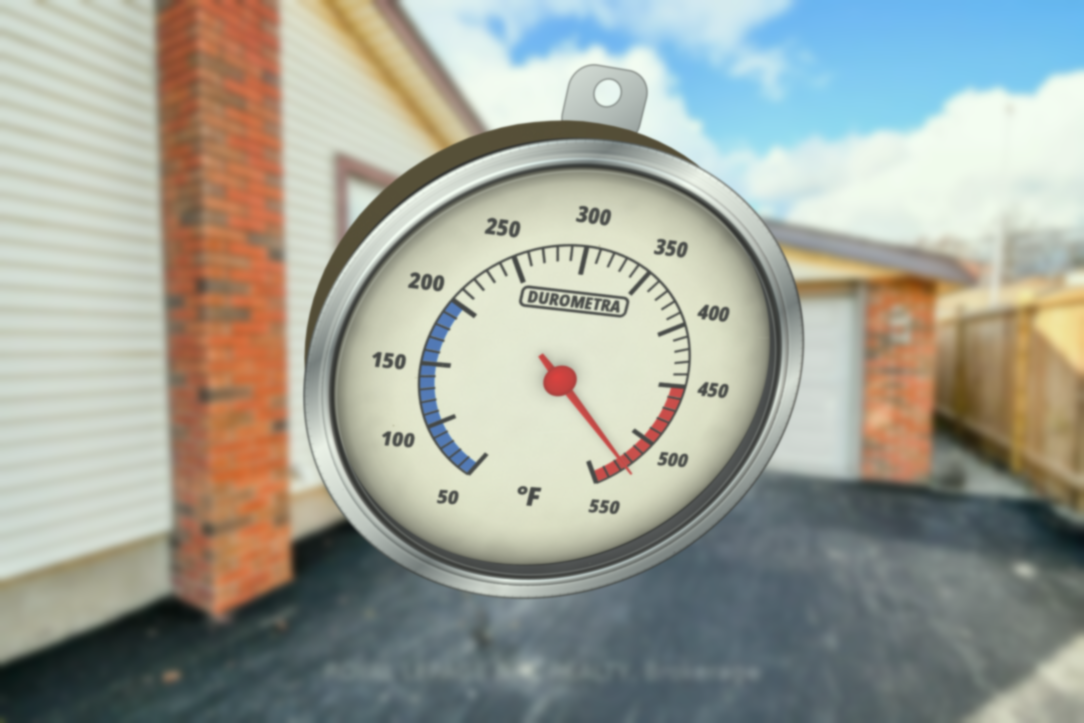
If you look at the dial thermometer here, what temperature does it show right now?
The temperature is 525 °F
